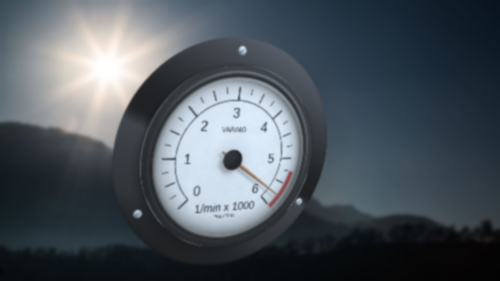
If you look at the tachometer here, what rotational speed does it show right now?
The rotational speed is 5750 rpm
